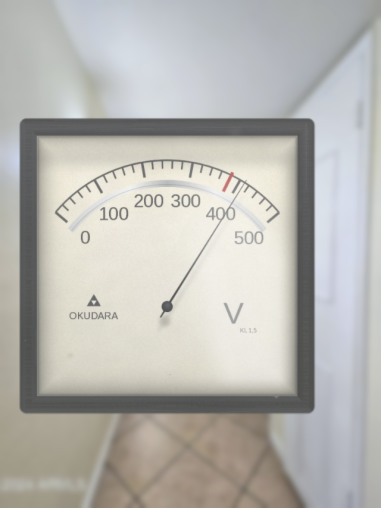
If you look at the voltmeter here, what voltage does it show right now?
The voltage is 410 V
